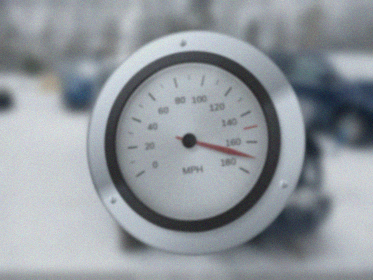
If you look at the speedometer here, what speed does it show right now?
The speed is 170 mph
